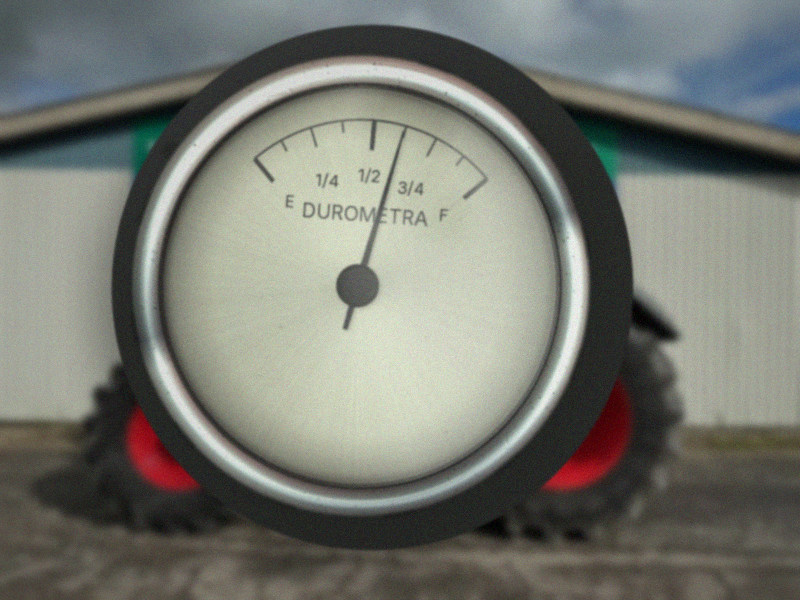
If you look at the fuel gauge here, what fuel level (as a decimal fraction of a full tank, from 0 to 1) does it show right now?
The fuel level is 0.625
